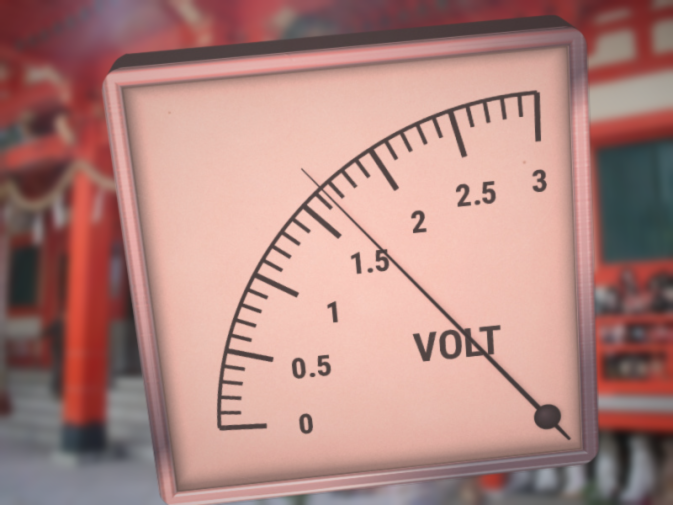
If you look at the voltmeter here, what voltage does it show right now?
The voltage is 1.65 V
